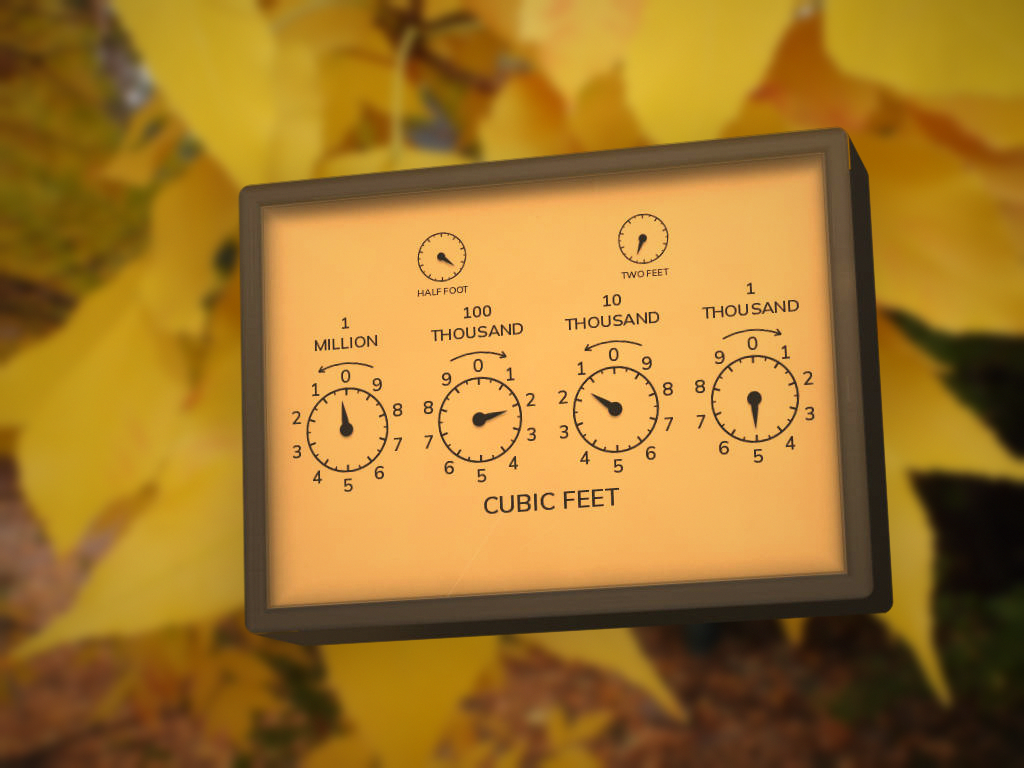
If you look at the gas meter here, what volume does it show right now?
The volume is 21500 ft³
